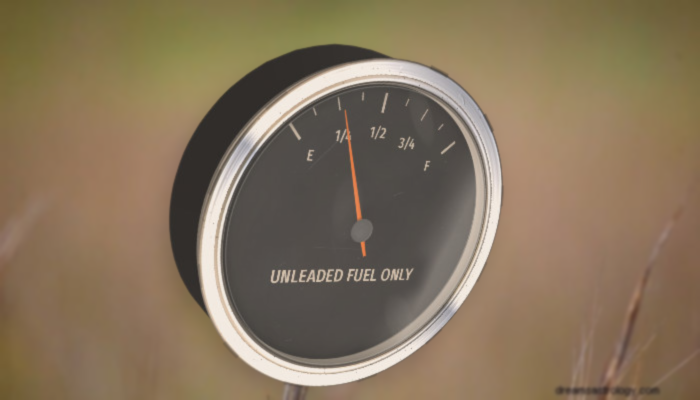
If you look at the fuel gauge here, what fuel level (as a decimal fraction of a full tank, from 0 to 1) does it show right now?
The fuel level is 0.25
